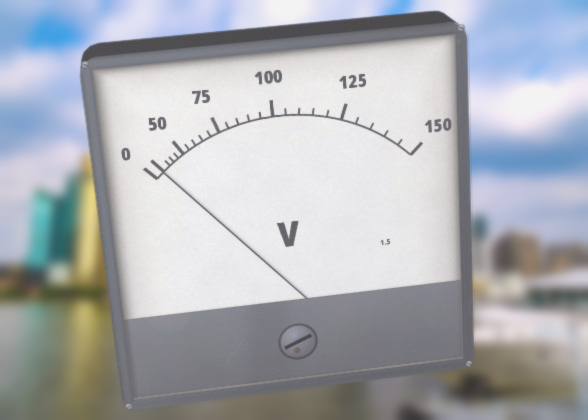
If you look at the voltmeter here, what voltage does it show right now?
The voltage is 25 V
